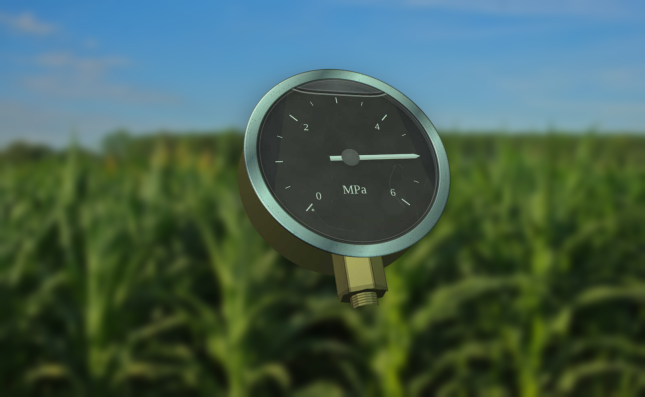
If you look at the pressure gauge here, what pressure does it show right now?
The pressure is 5 MPa
